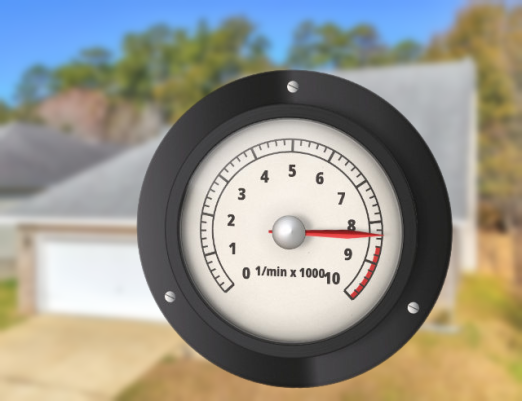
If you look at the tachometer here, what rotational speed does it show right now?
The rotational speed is 8300 rpm
